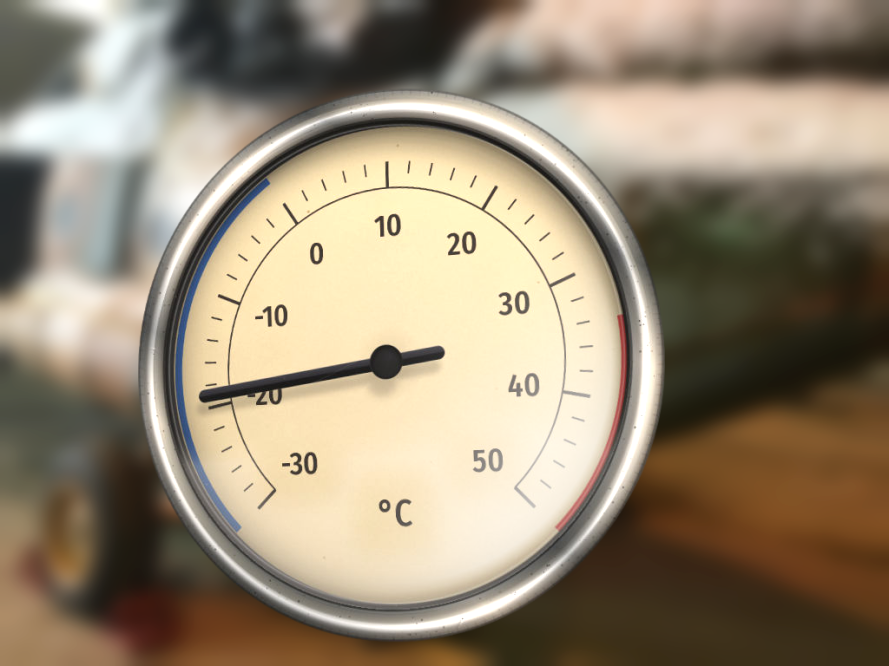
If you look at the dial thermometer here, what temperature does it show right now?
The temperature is -19 °C
